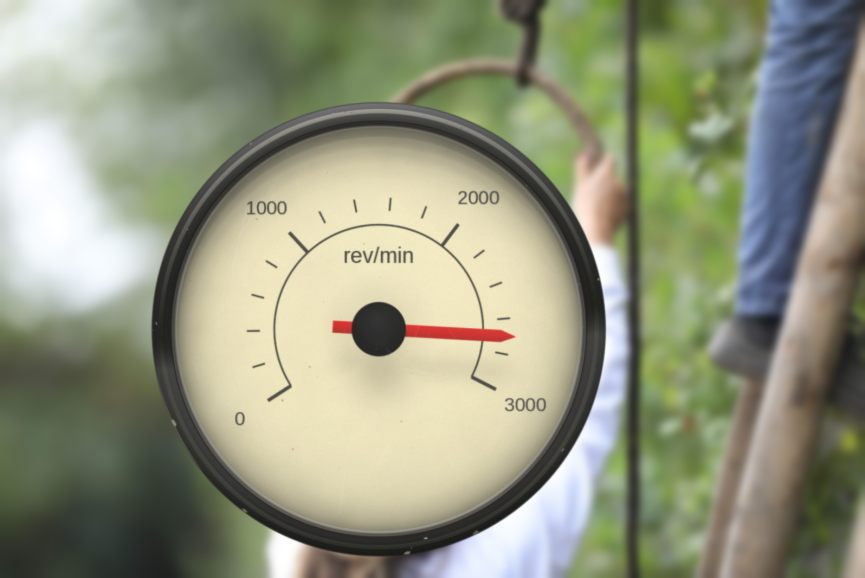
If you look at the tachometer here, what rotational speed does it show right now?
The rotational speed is 2700 rpm
